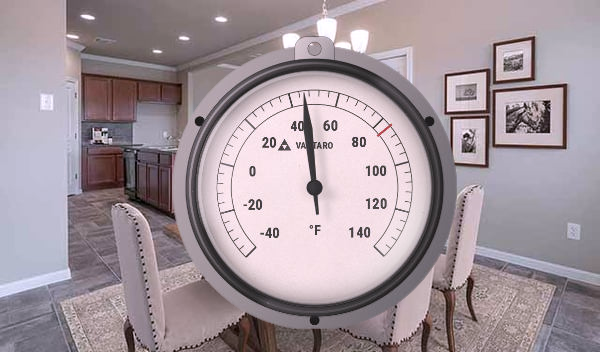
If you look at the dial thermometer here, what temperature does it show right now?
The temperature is 46 °F
